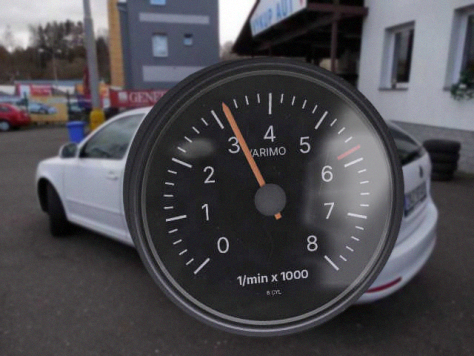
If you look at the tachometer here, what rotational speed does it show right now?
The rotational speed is 3200 rpm
